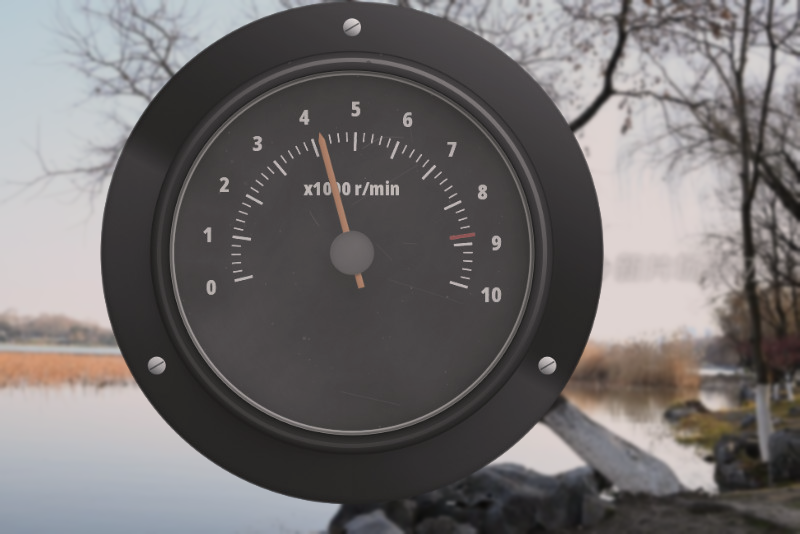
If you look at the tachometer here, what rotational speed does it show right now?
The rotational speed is 4200 rpm
